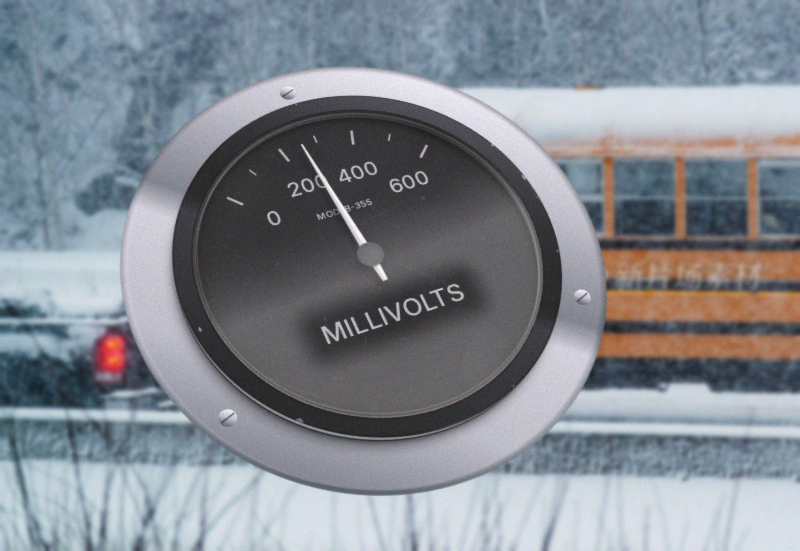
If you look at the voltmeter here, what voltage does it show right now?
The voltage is 250 mV
